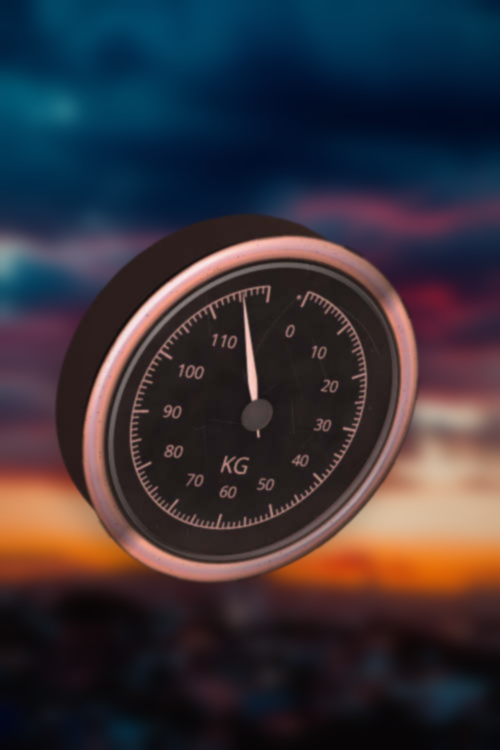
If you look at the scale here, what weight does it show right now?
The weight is 115 kg
